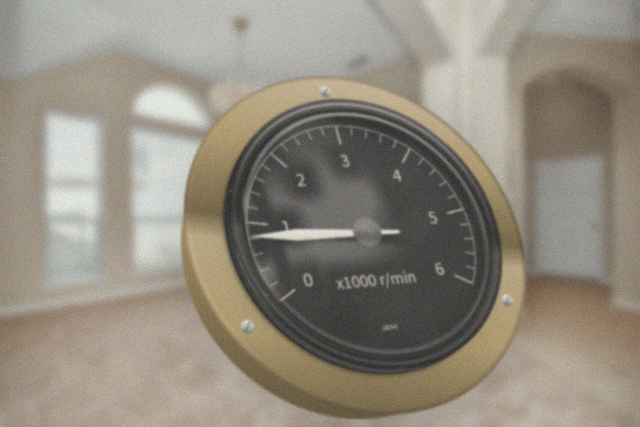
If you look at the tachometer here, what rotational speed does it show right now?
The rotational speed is 800 rpm
